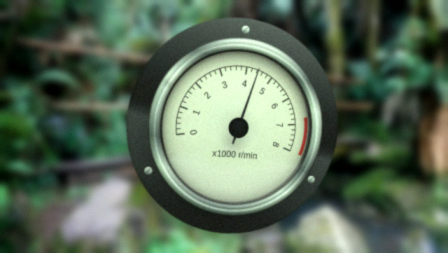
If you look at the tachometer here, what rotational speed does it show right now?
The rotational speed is 4400 rpm
